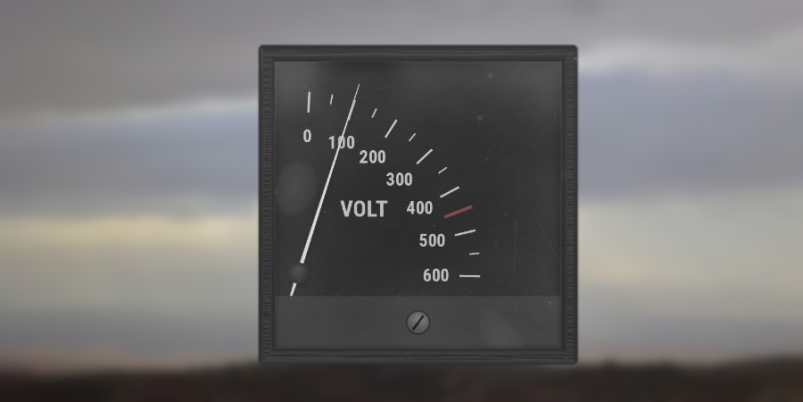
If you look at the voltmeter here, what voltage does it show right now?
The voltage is 100 V
